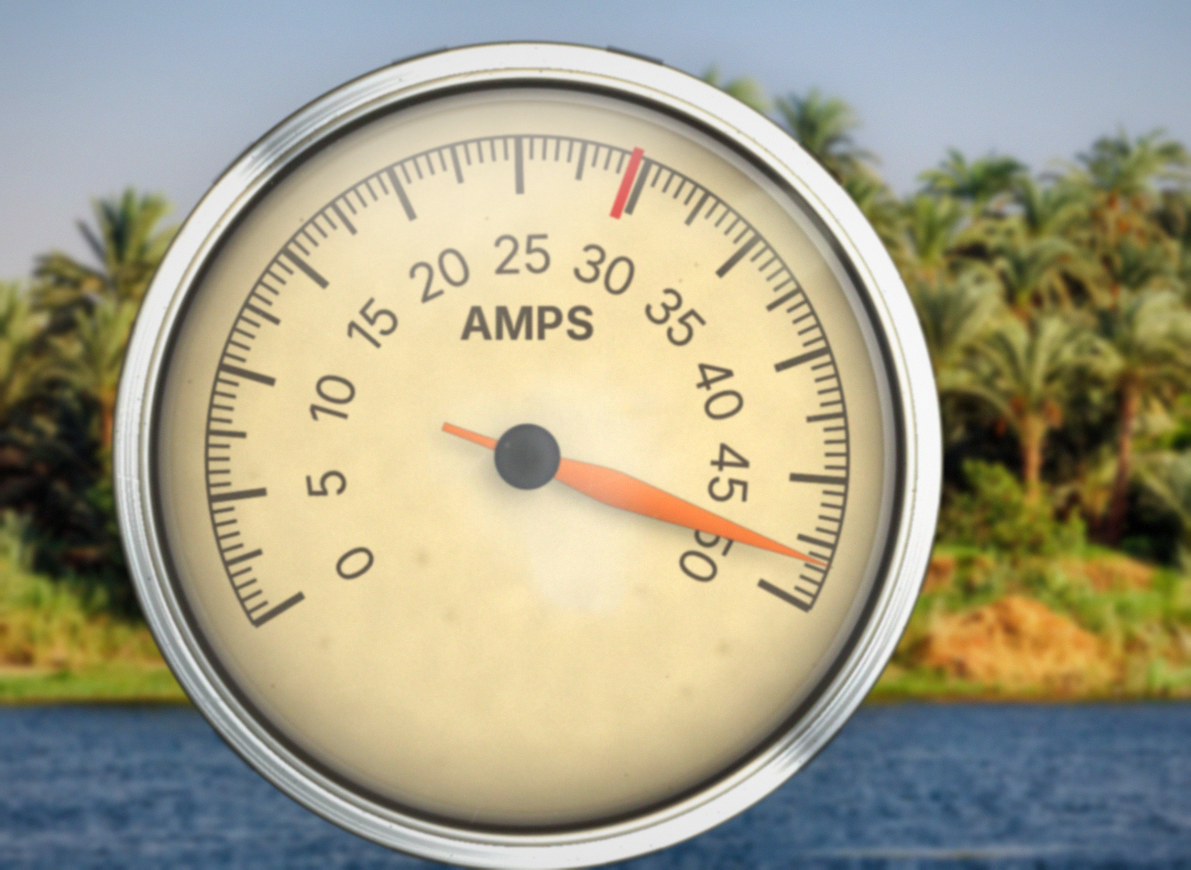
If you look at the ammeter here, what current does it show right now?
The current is 48.25 A
